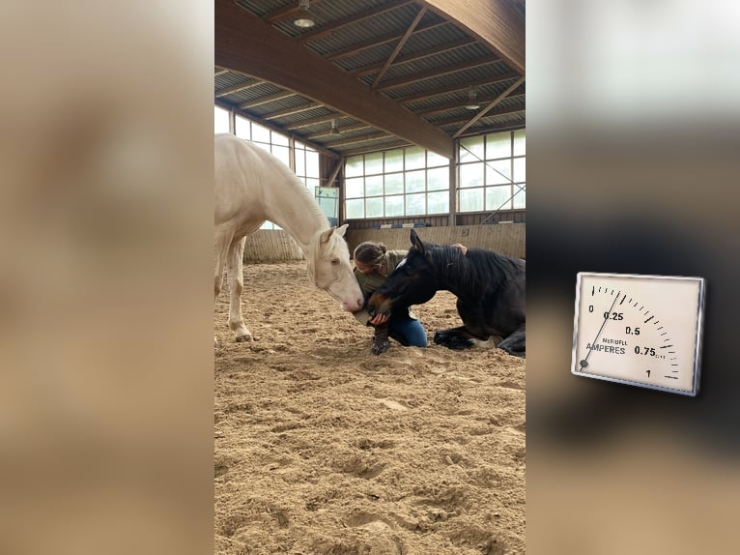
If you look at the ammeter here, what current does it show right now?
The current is 0.2 A
